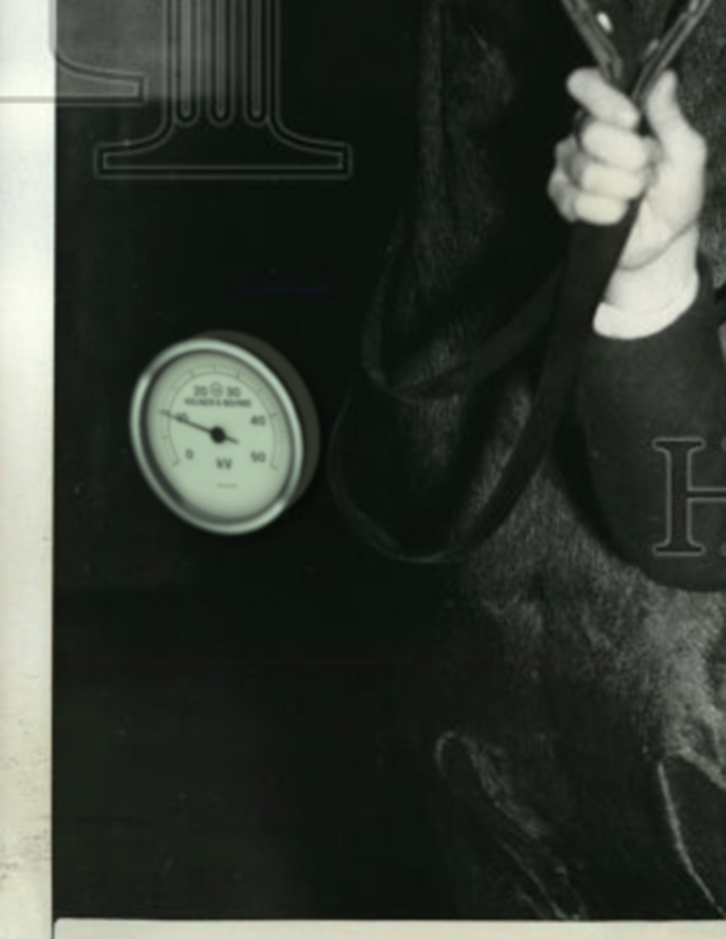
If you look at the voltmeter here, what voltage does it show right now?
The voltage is 10 kV
